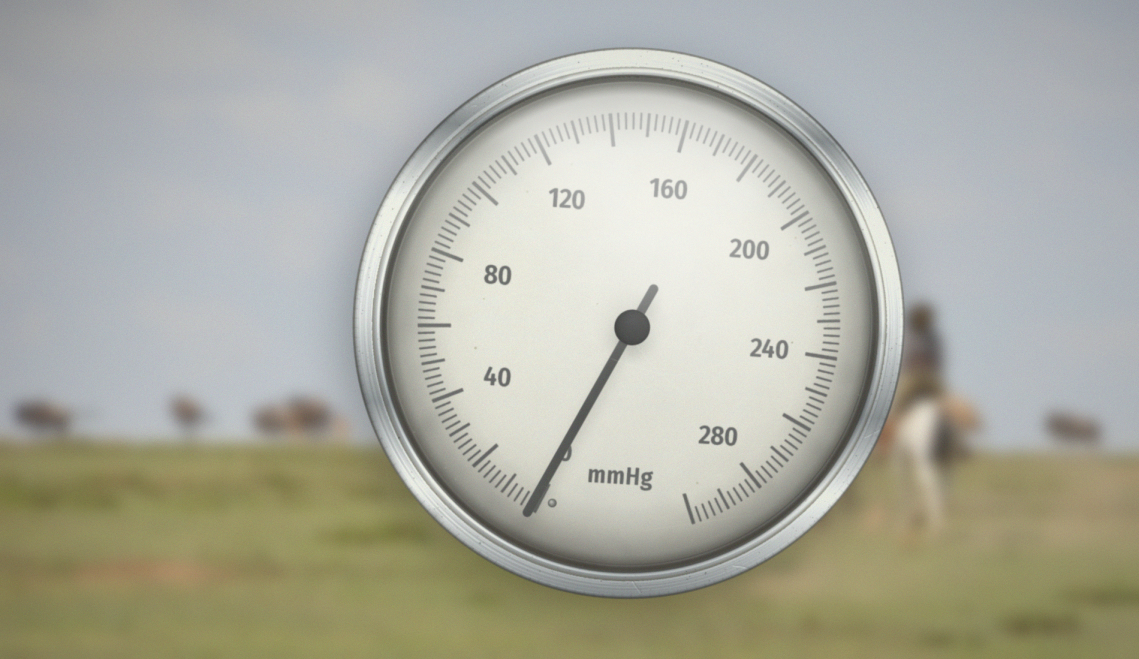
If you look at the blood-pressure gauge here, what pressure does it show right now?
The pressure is 2 mmHg
